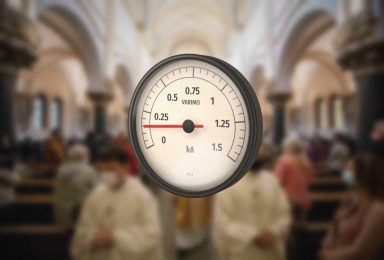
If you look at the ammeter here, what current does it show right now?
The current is 0.15 kA
